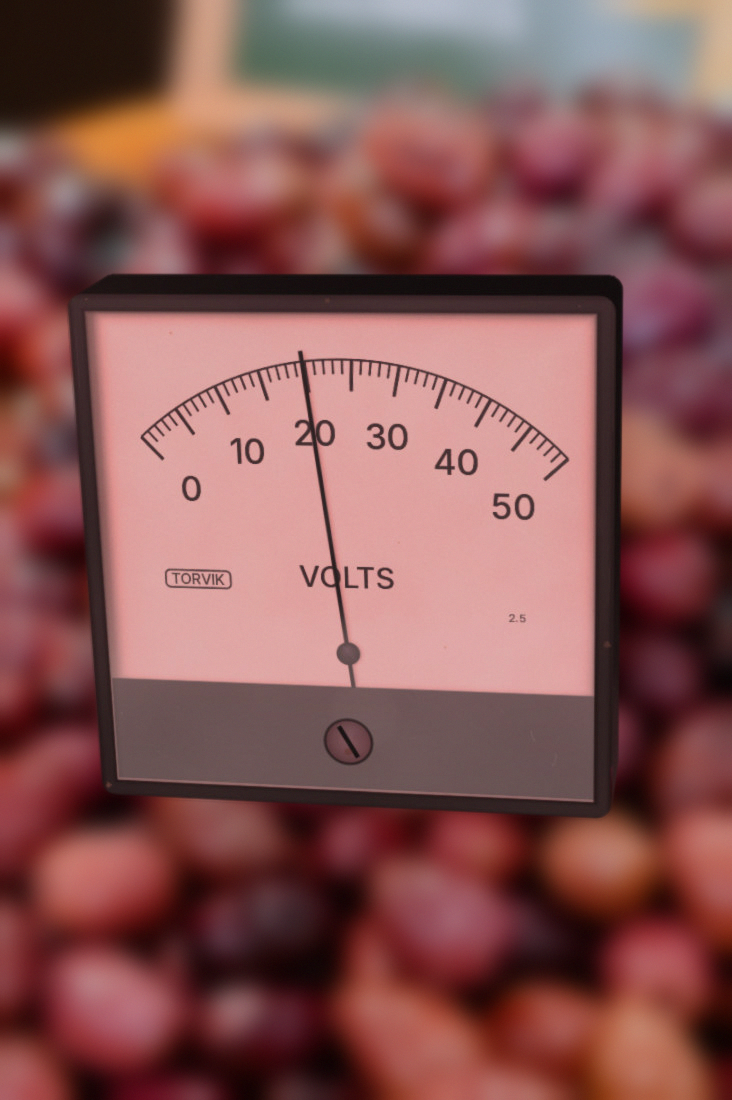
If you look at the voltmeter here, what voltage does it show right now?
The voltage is 20 V
